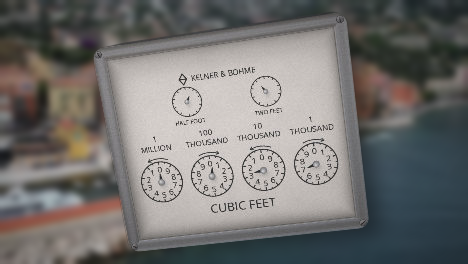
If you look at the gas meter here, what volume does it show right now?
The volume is 2700 ft³
